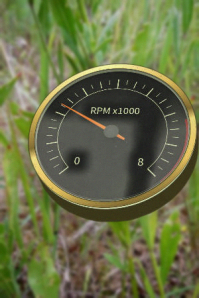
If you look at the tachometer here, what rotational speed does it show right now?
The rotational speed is 2250 rpm
